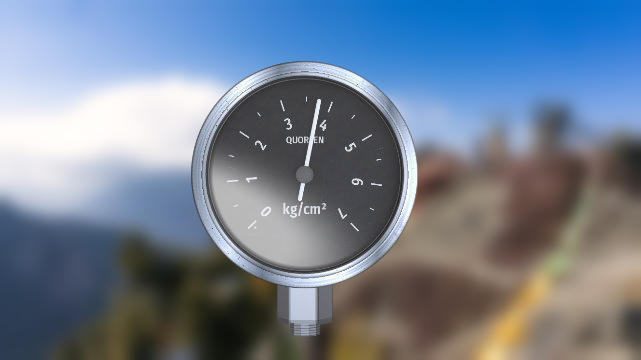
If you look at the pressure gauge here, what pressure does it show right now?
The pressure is 3.75 kg/cm²
